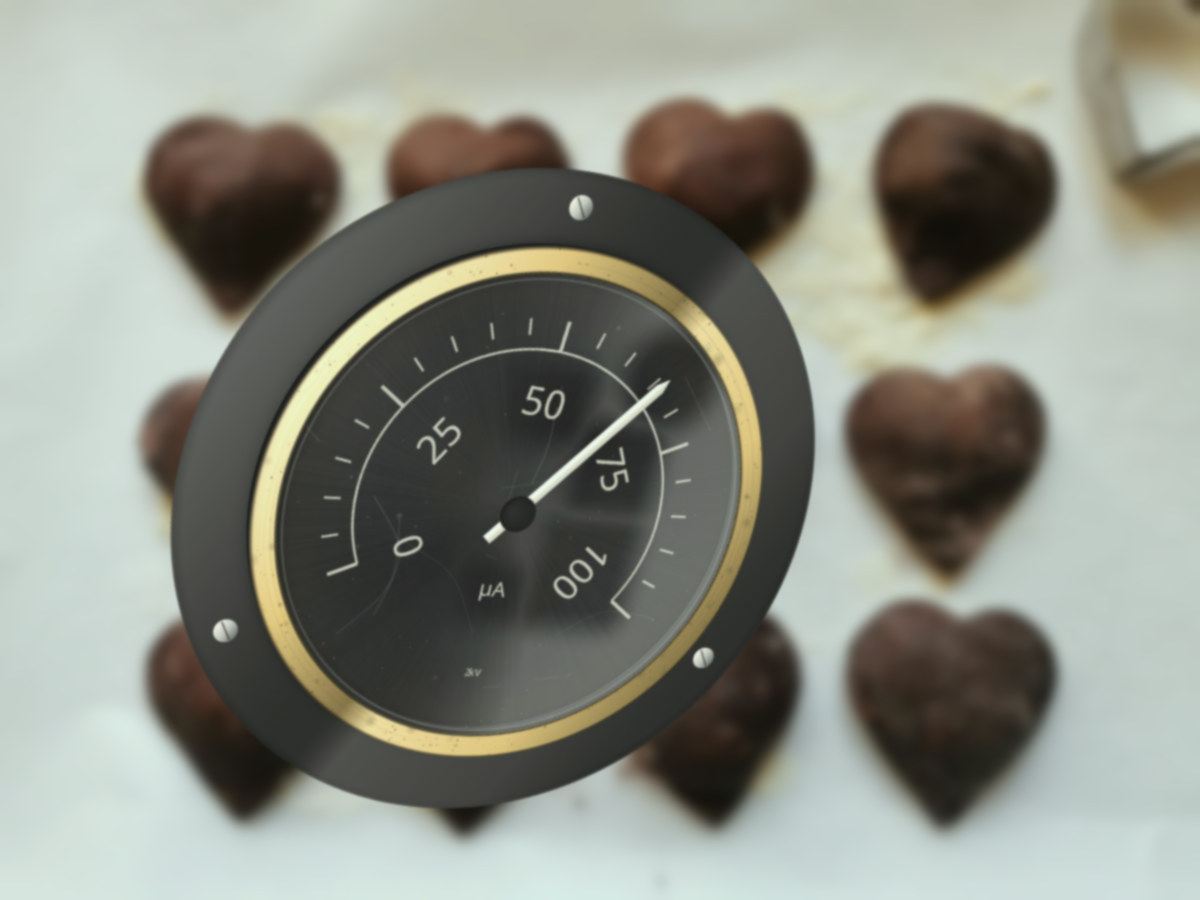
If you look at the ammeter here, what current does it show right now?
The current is 65 µA
